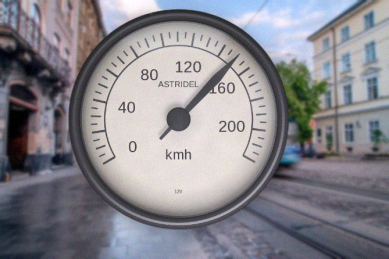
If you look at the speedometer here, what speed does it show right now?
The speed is 150 km/h
